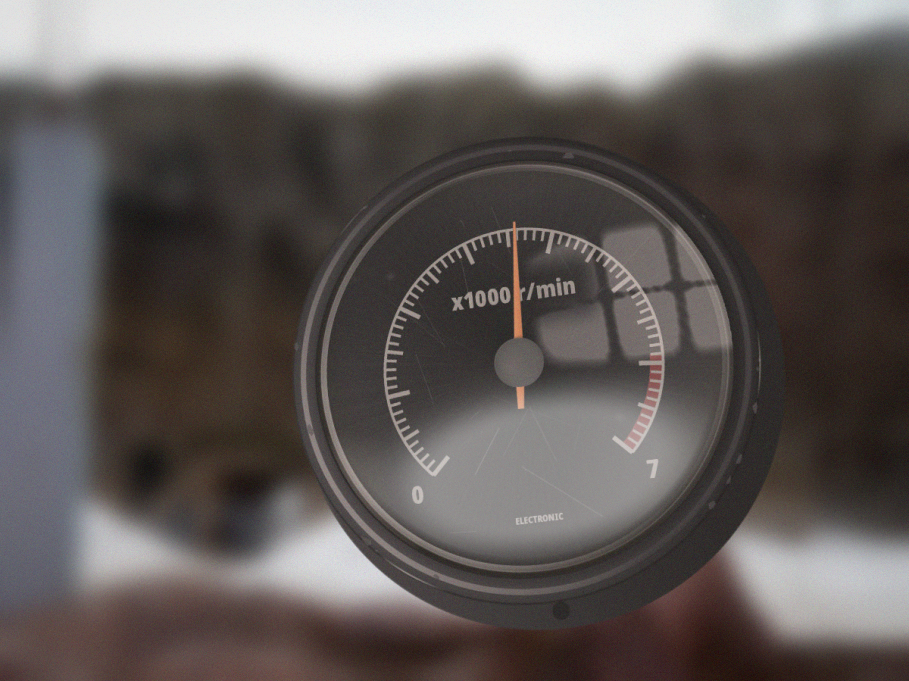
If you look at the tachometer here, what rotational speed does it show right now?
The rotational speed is 3600 rpm
